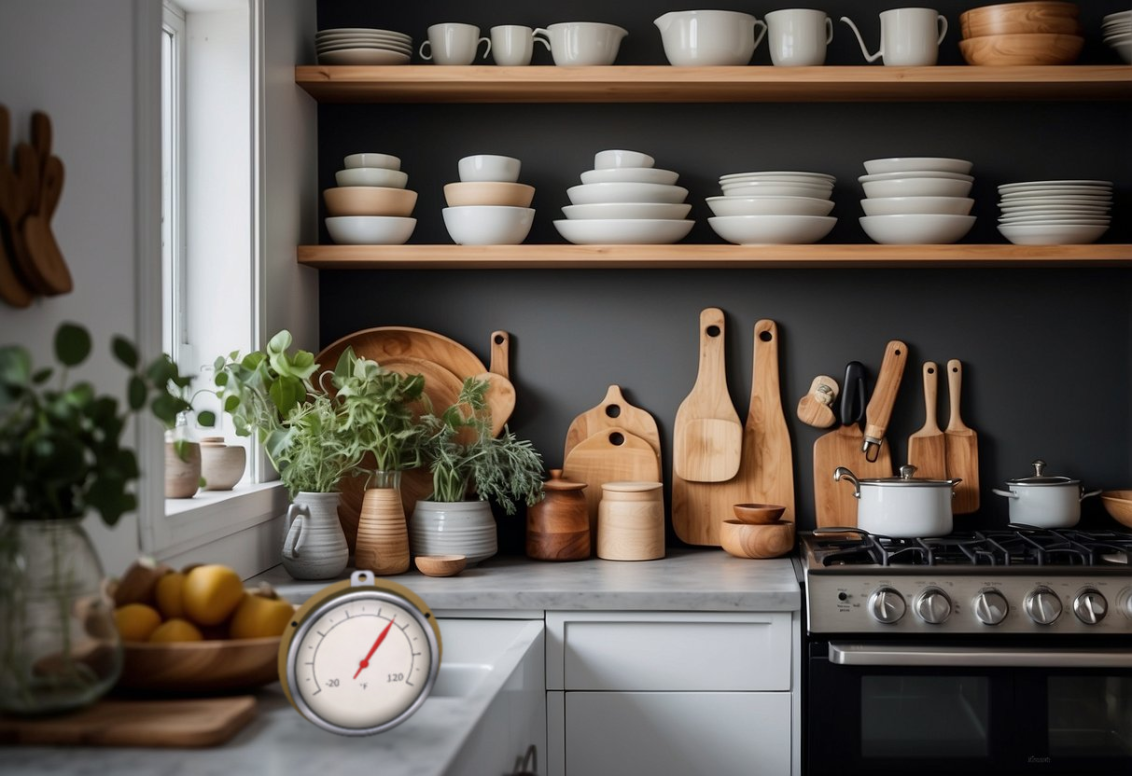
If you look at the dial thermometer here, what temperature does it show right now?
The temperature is 70 °F
